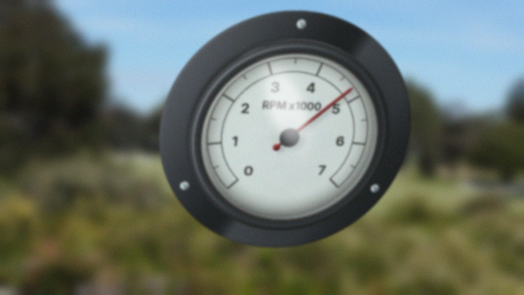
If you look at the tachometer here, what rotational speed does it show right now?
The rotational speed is 4750 rpm
